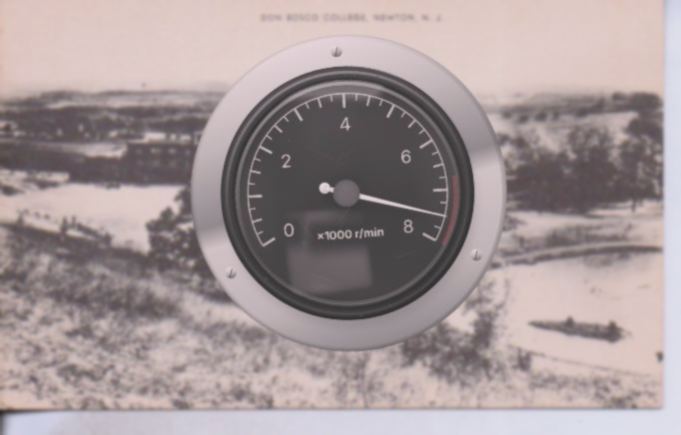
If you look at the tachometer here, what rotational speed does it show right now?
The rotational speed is 7500 rpm
